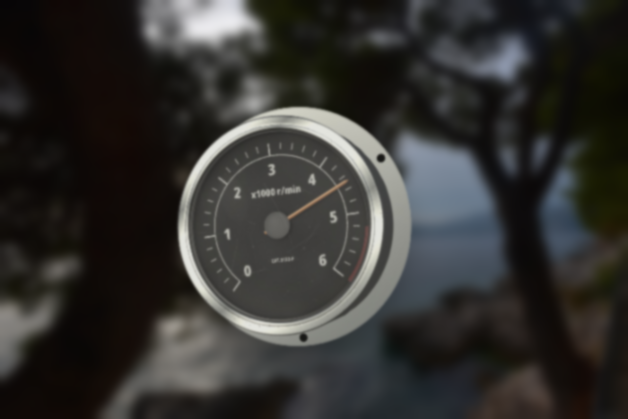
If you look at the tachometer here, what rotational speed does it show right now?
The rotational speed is 4500 rpm
